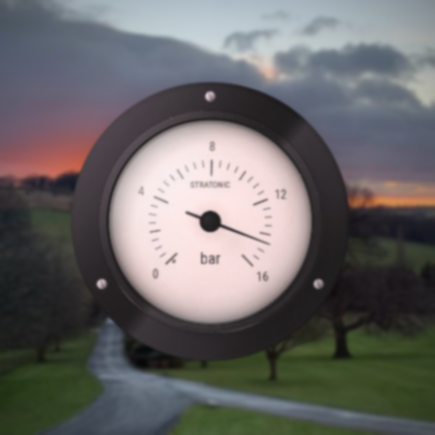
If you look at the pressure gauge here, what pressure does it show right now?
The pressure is 14.5 bar
